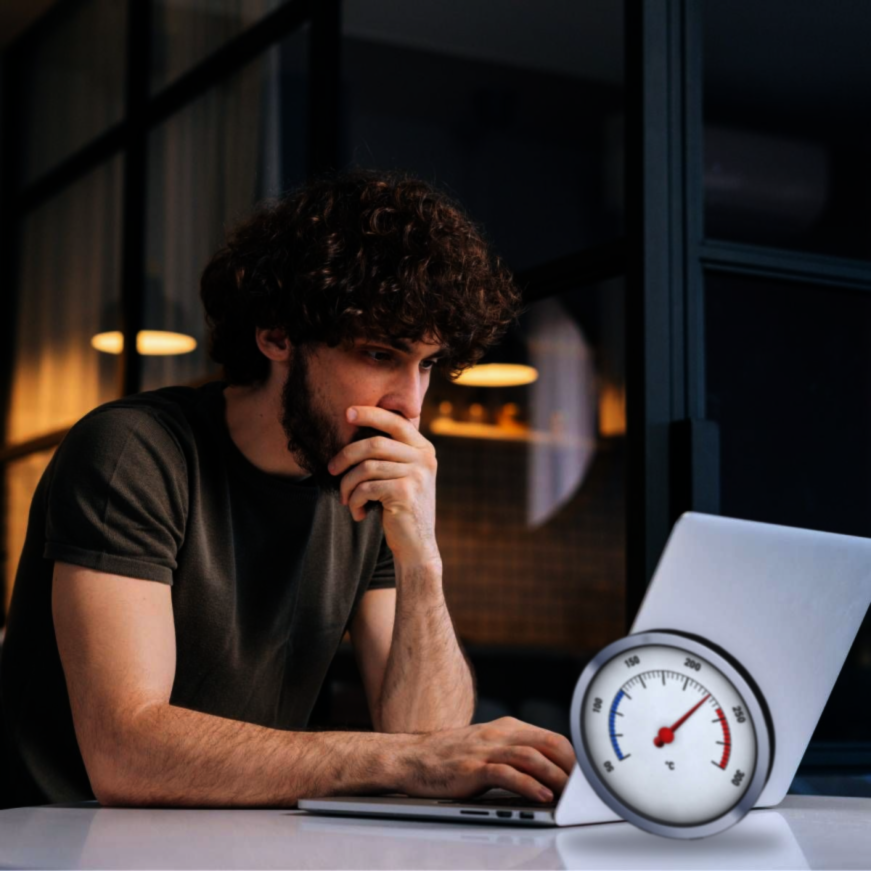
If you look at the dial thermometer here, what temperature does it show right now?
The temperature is 225 °C
